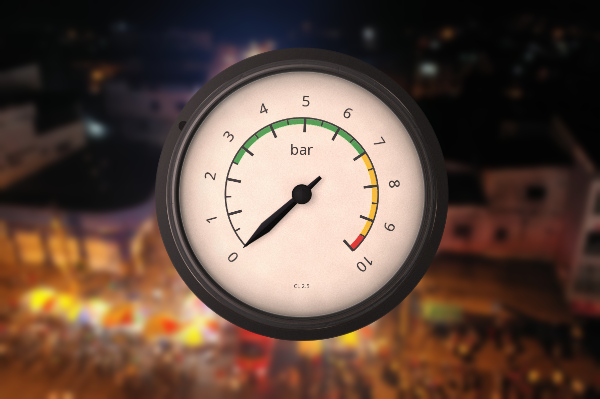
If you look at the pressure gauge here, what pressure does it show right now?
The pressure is 0 bar
